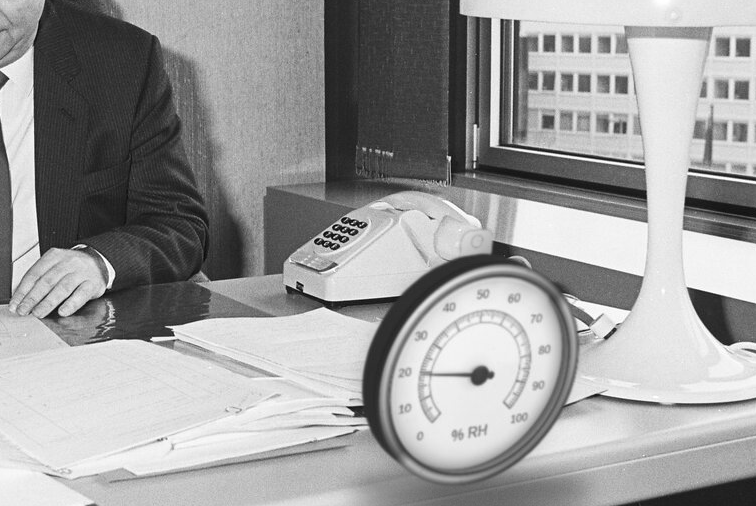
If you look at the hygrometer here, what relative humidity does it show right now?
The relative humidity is 20 %
